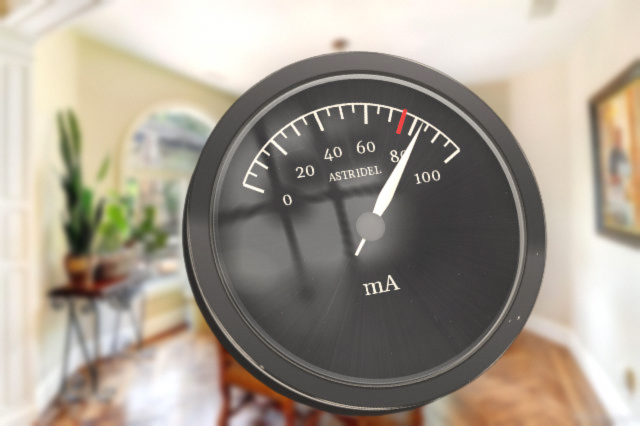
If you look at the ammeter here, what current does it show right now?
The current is 82.5 mA
